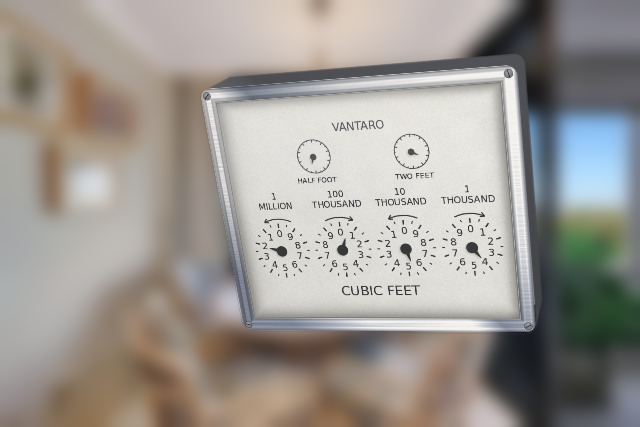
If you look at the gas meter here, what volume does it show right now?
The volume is 205400 ft³
